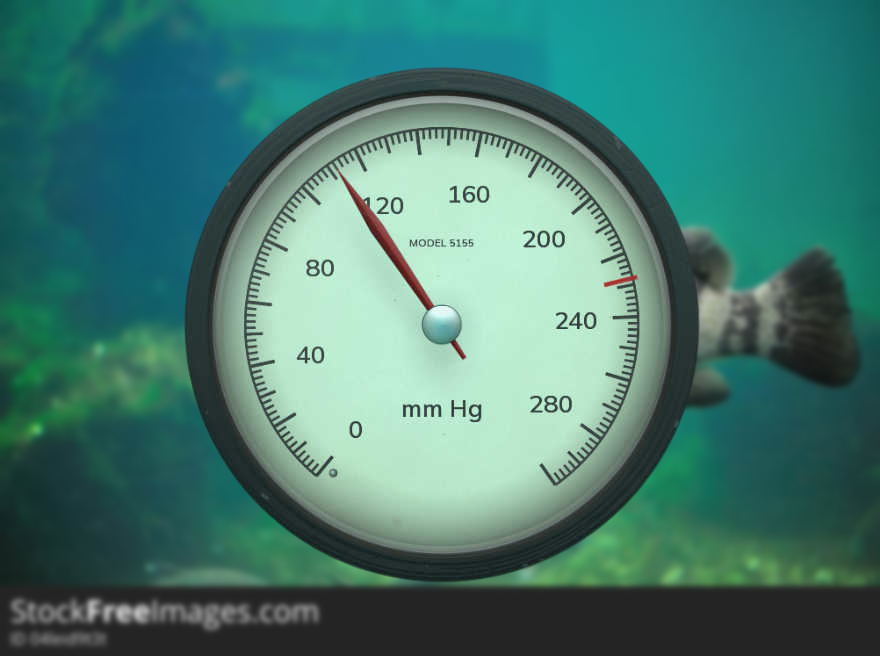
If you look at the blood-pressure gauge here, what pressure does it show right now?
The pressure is 112 mmHg
